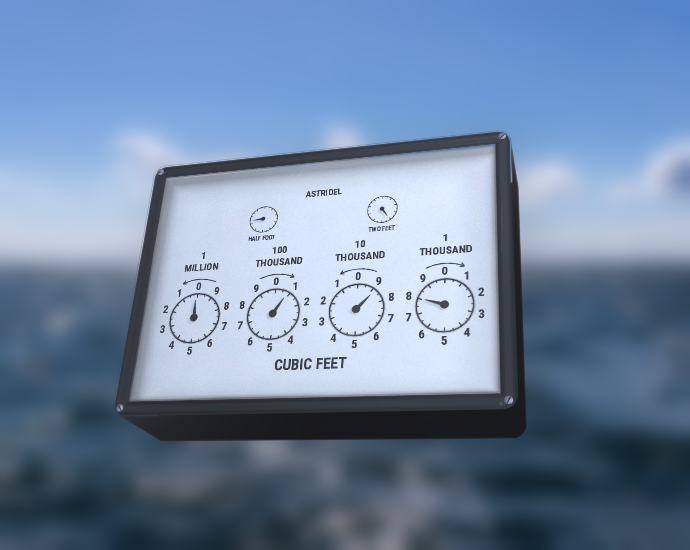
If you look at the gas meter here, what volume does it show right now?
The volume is 8800 ft³
